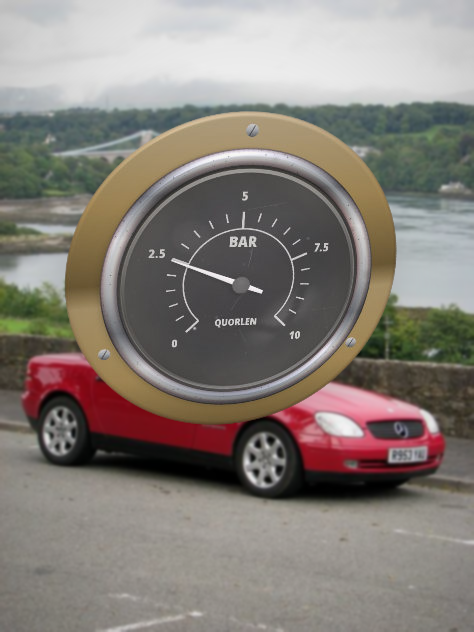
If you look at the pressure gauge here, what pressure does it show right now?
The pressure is 2.5 bar
